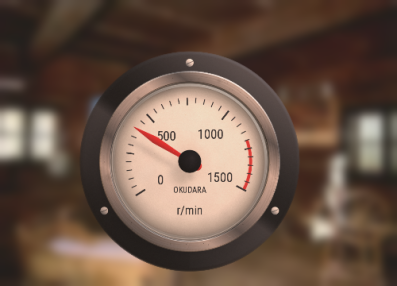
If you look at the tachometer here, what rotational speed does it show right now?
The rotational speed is 400 rpm
